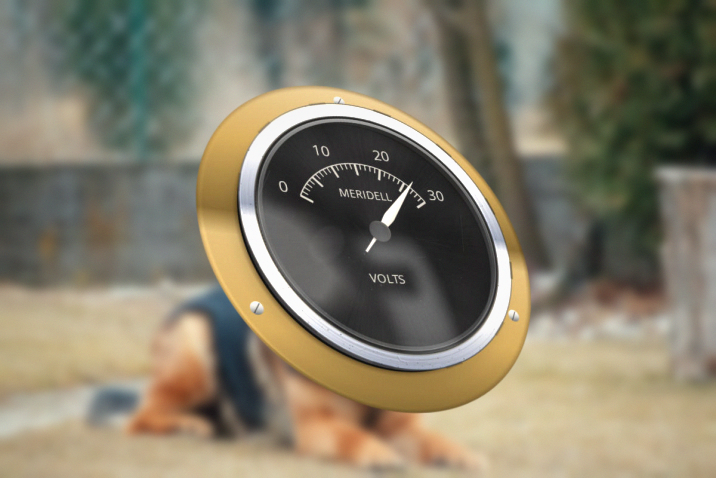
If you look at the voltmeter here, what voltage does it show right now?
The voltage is 26 V
